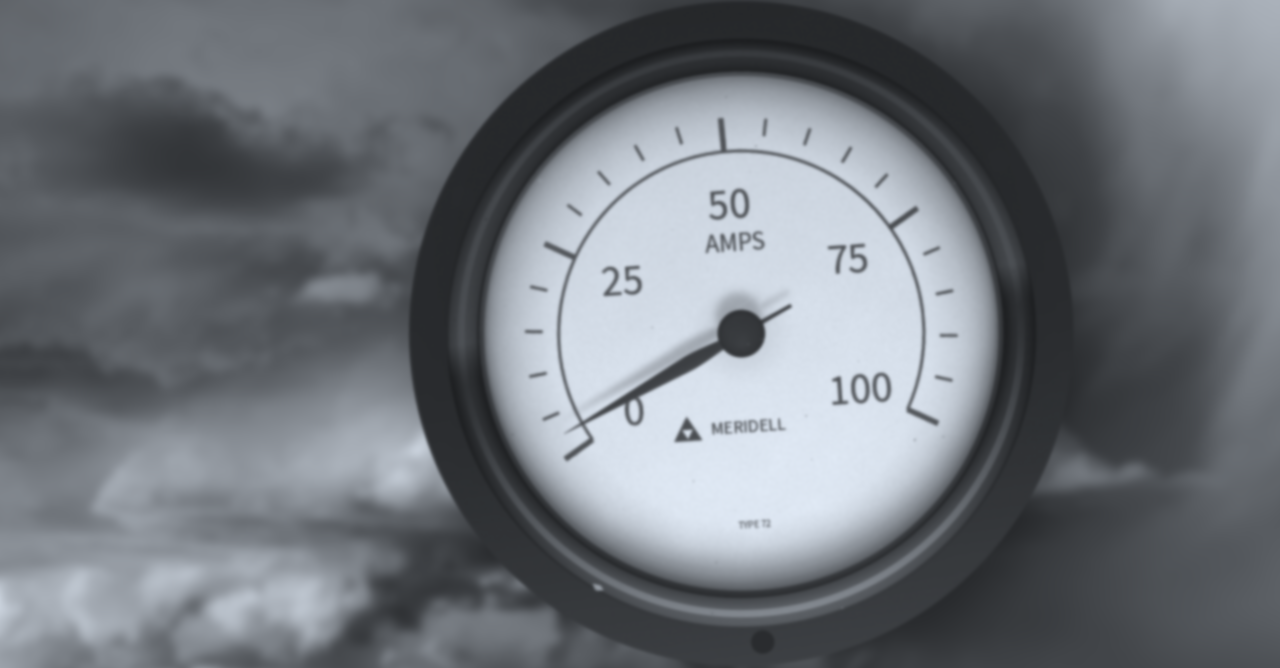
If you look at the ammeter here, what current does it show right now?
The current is 2.5 A
